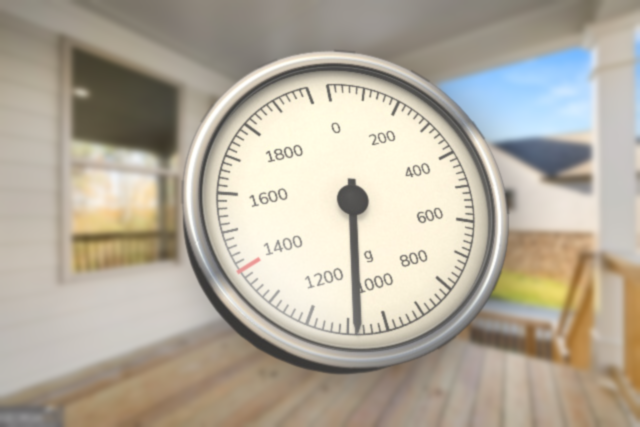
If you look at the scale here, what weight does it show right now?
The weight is 1080 g
